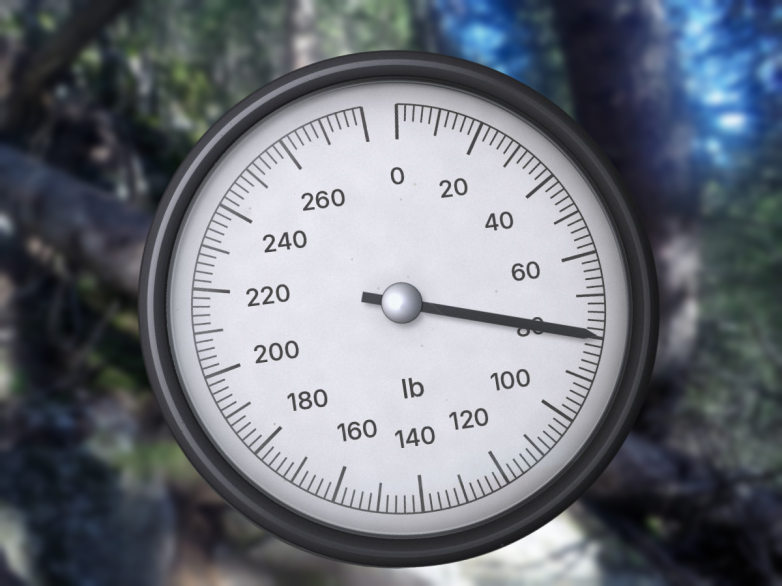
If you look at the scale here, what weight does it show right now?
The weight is 80 lb
